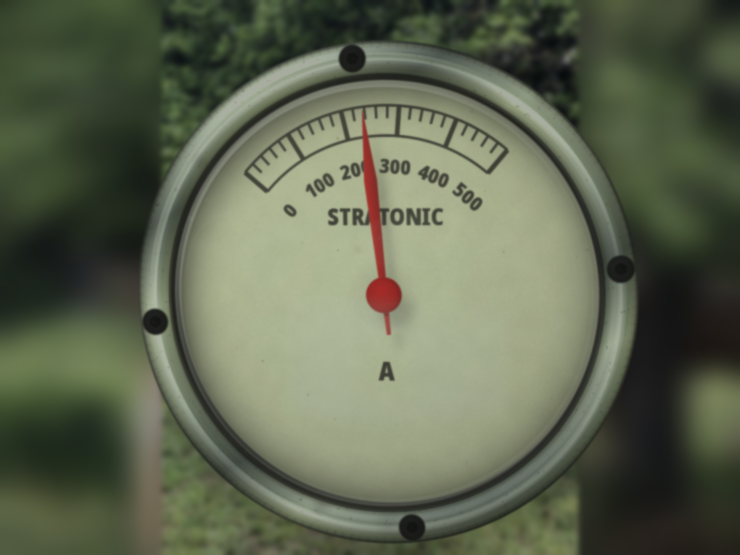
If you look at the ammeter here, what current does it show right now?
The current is 240 A
